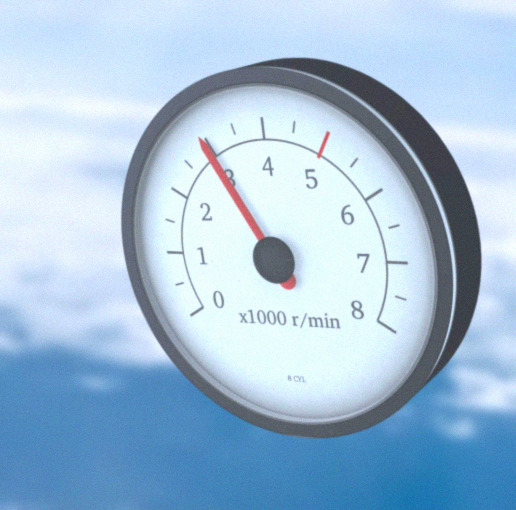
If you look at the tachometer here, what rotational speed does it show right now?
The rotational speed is 3000 rpm
